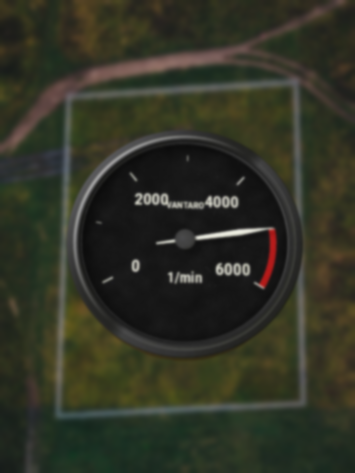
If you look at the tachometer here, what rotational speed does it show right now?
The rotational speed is 5000 rpm
